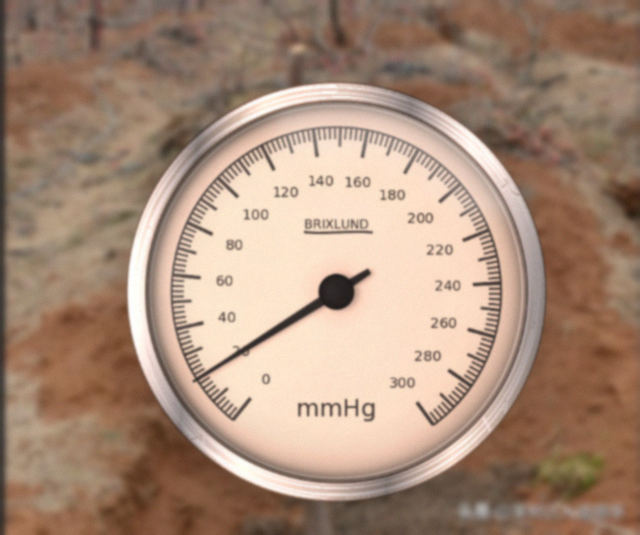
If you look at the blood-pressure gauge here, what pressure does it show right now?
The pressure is 20 mmHg
